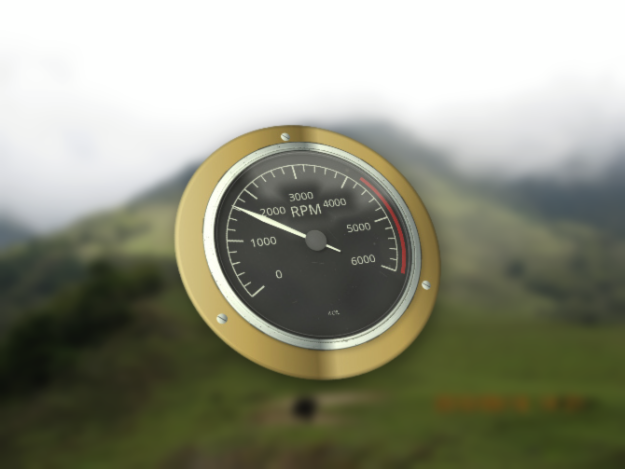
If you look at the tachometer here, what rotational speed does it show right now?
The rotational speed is 1600 rpm
